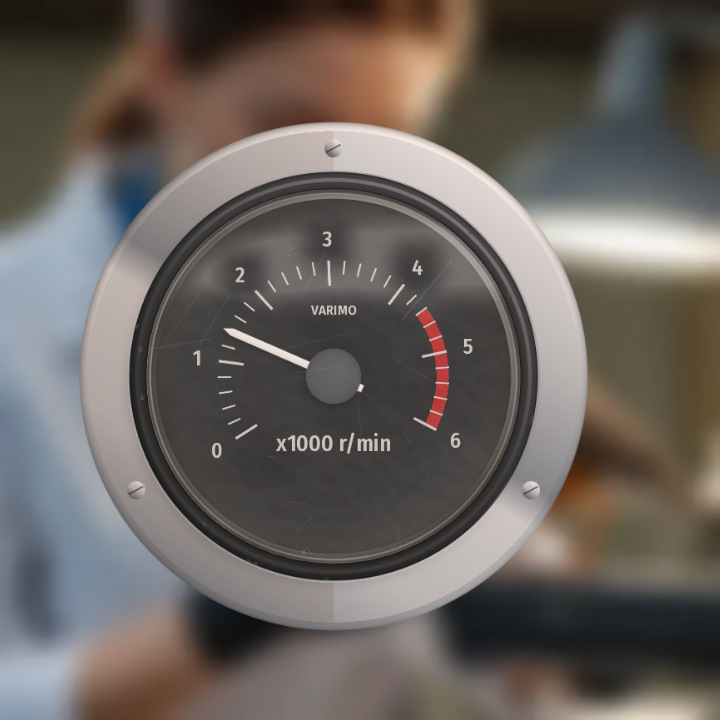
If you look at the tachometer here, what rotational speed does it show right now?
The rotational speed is 1400 rpm
